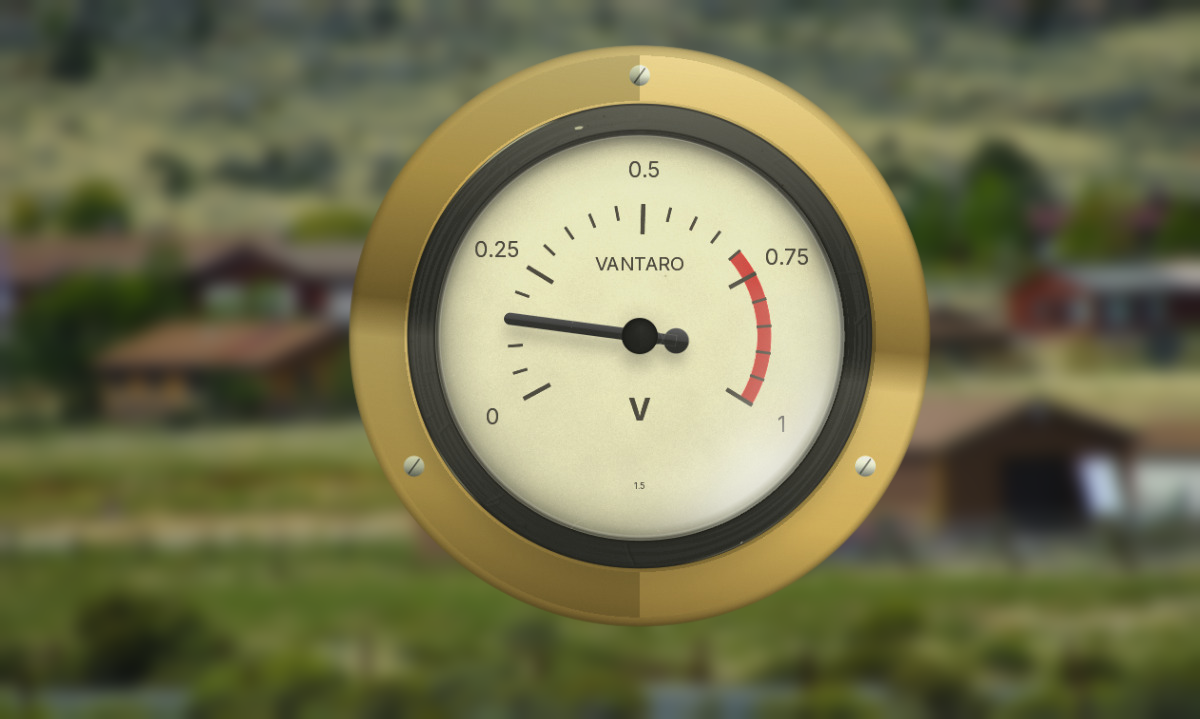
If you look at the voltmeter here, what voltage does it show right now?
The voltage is 0.15 V
